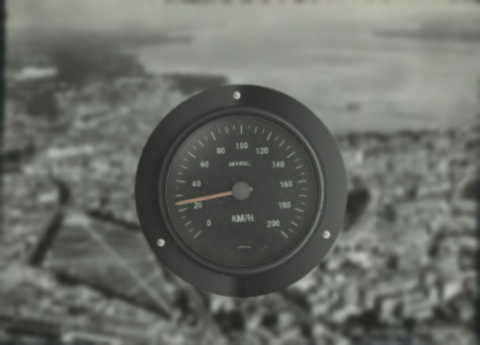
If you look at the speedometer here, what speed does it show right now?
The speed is 25 km/h
